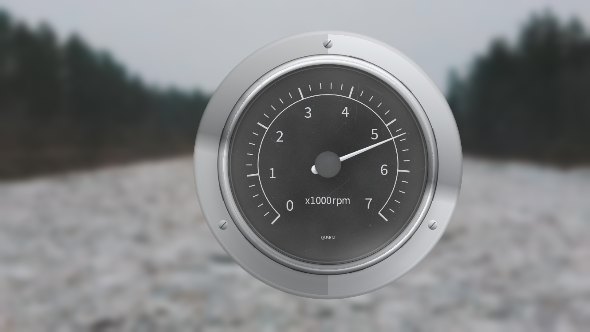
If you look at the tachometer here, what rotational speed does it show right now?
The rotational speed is 5300 rpm
